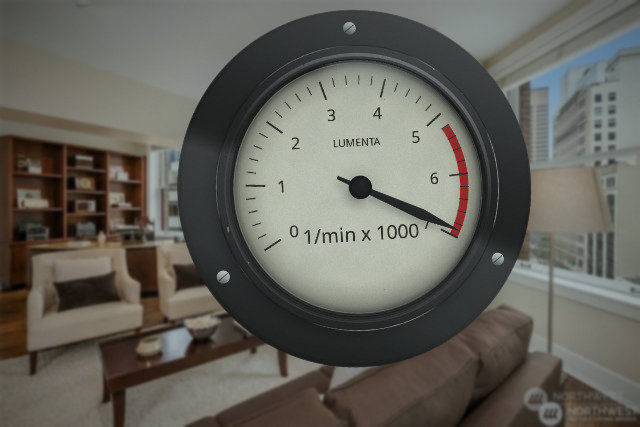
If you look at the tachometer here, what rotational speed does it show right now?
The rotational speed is 6900 rpm
